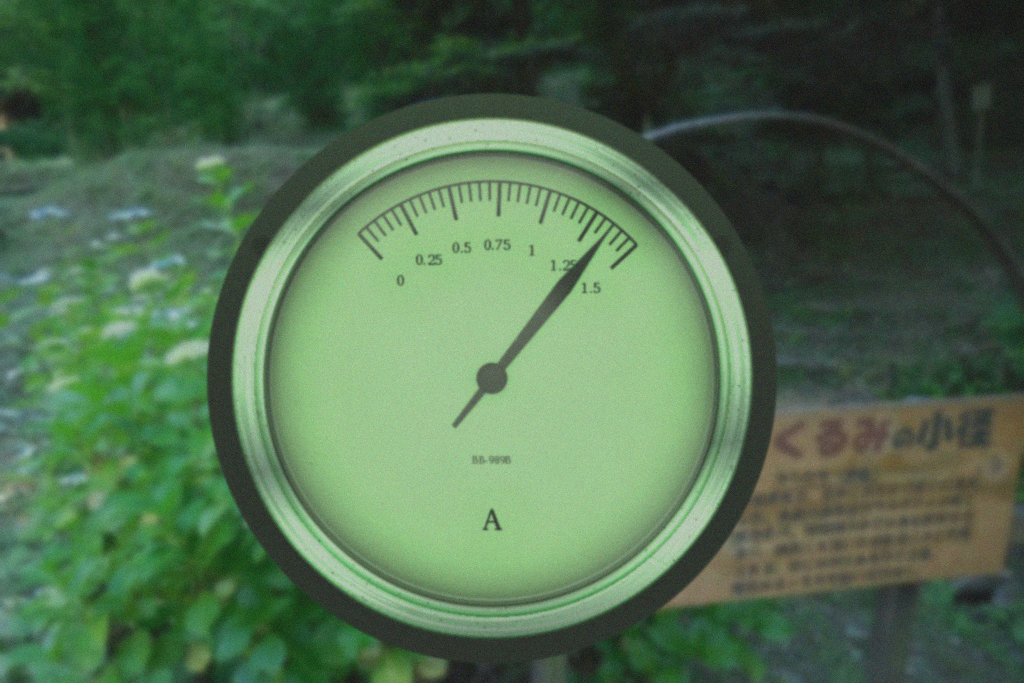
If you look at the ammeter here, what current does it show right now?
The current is 1.35 A
